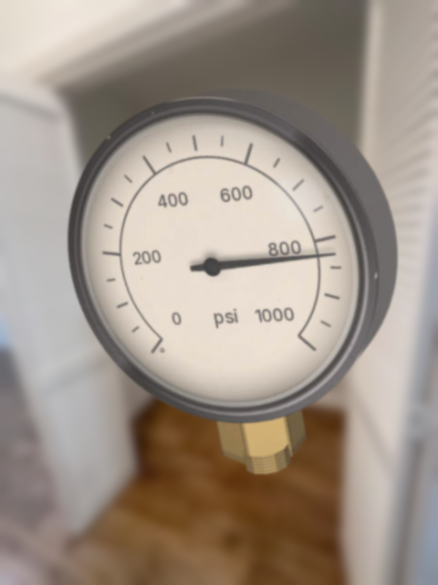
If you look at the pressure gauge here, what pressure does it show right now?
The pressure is 825 psi
